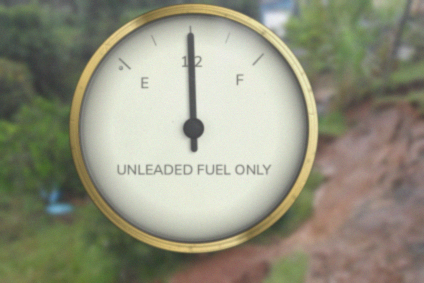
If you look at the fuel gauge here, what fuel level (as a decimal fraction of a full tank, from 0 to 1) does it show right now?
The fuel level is 0.5
